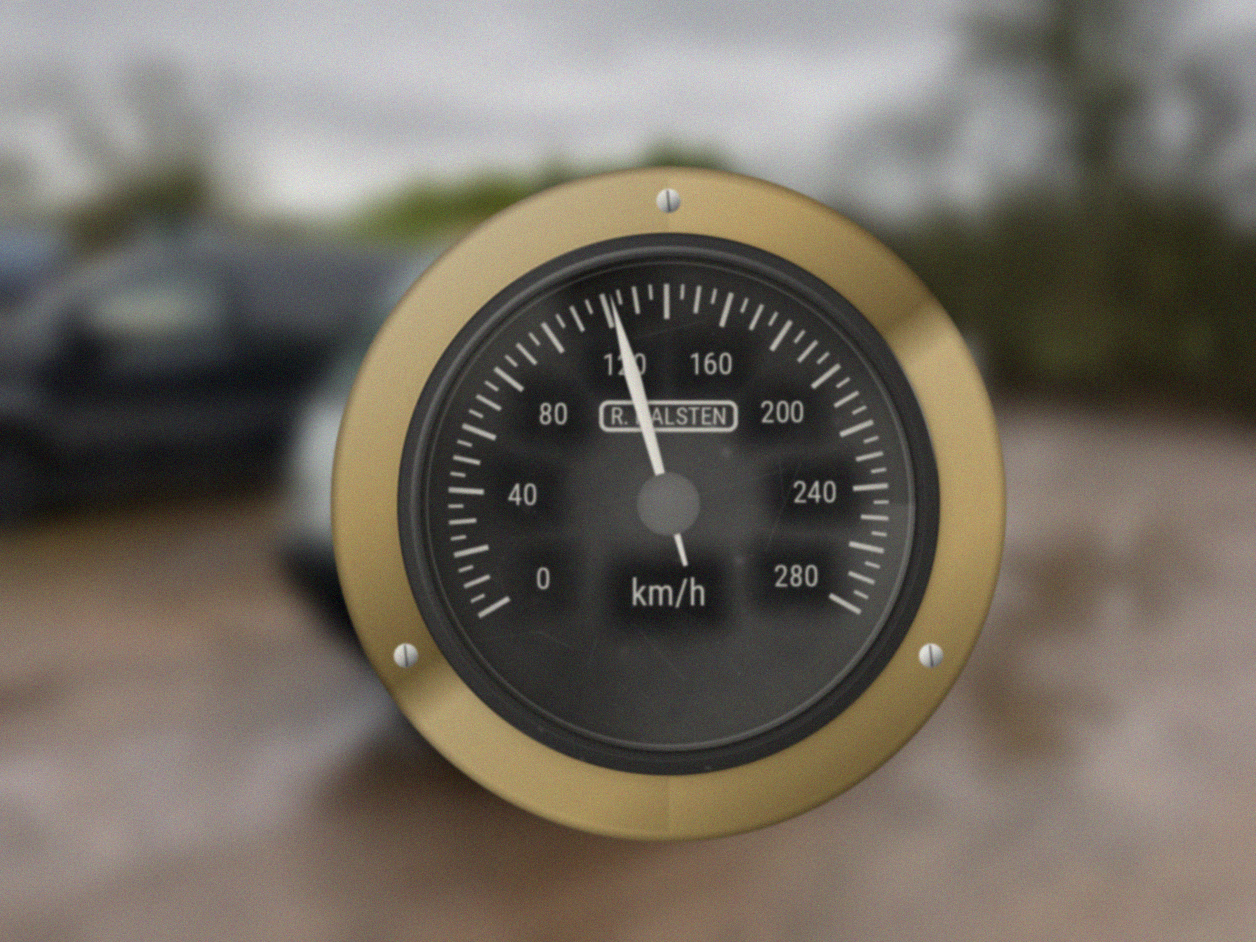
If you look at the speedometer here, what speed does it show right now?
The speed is 122.5 km/h
